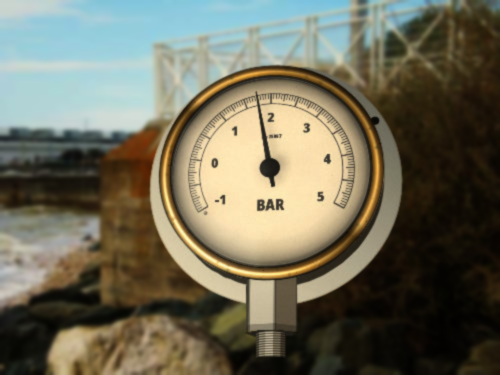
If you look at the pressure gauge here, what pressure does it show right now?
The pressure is 1.75 bar
